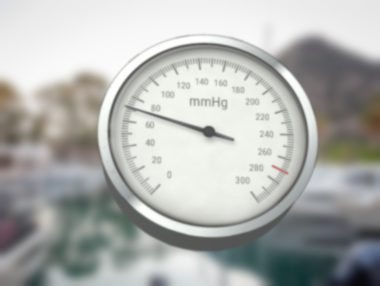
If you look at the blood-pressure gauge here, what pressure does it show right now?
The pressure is 70 mmHg
